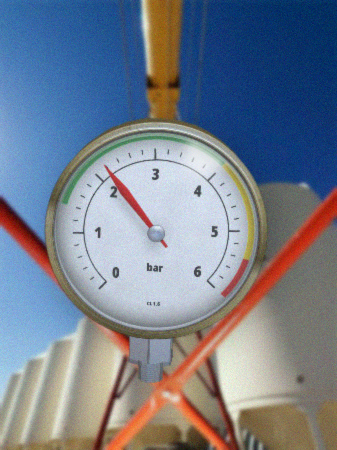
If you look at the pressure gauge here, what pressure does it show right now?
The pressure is 2.2 bar
